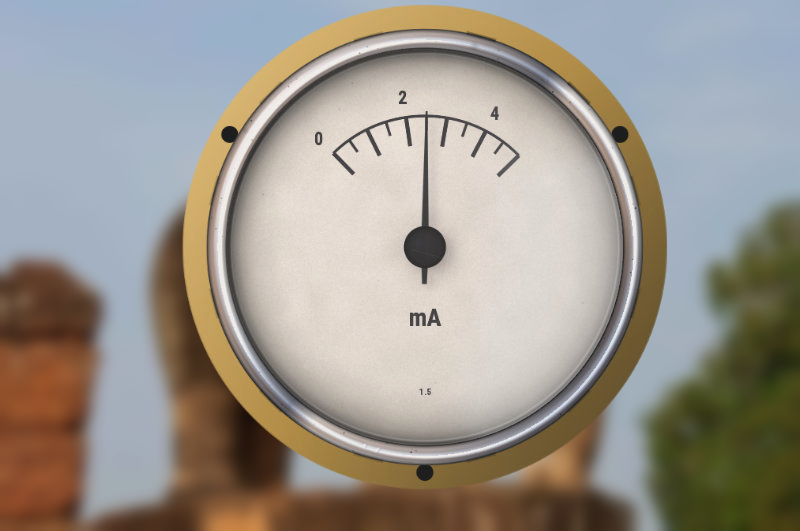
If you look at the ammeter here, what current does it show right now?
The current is 2.5 mA
